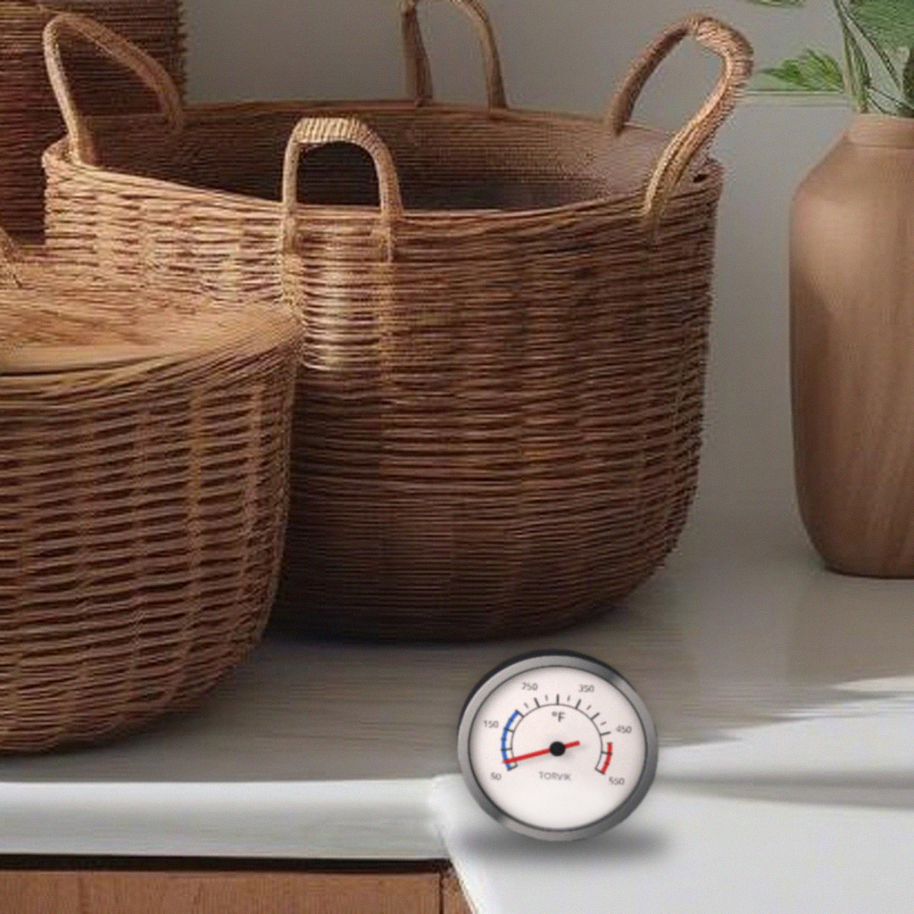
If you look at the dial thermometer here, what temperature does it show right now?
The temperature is 75 °F
